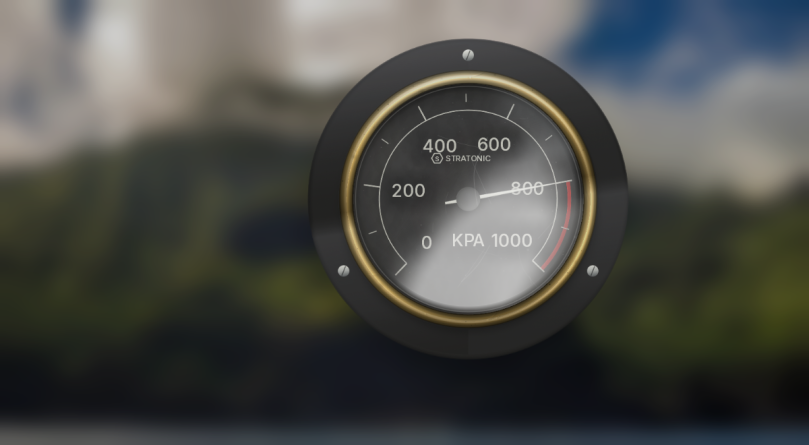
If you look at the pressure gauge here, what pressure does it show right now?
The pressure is 800 kPa
